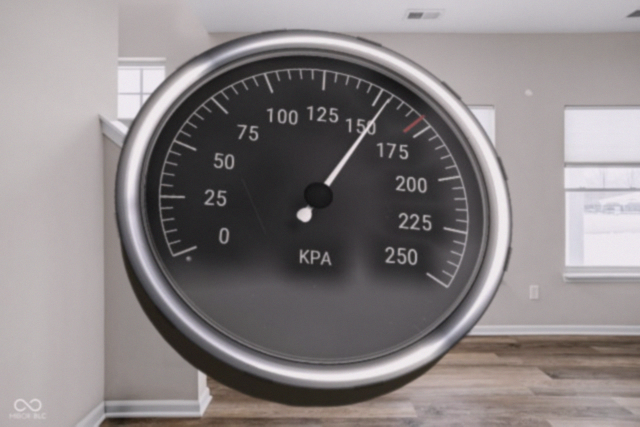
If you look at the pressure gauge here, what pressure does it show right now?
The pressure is 155 kPa
